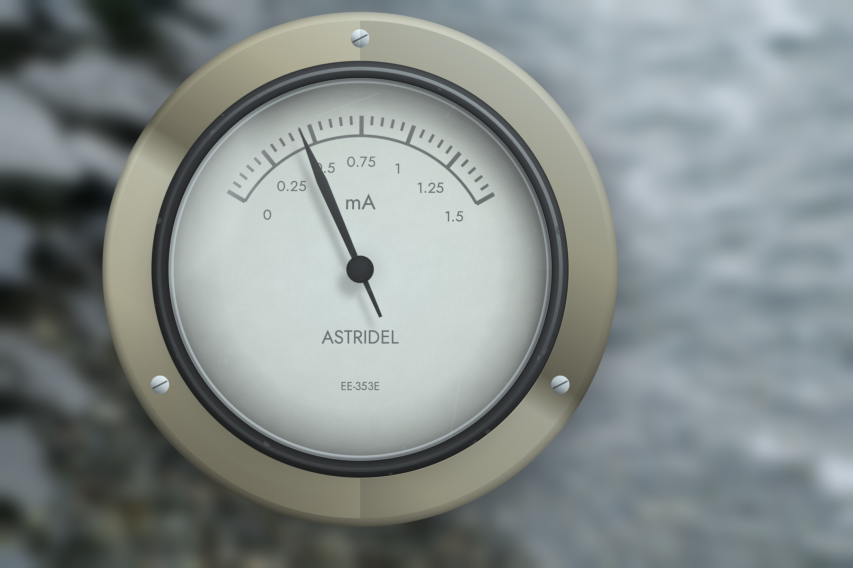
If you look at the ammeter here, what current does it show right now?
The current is 0.45 mA
